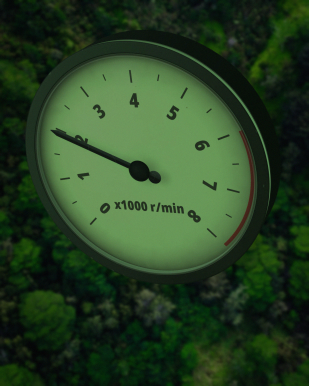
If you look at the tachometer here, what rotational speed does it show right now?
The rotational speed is 2000 rpm
